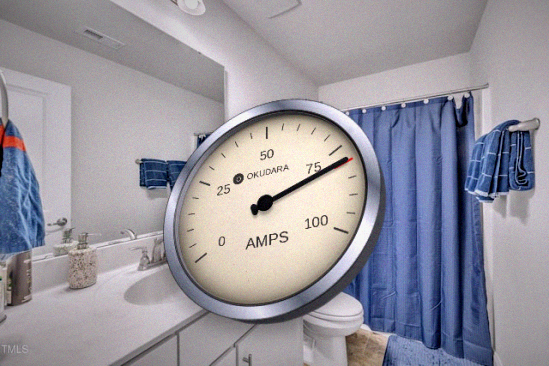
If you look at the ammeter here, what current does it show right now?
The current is 80 A
